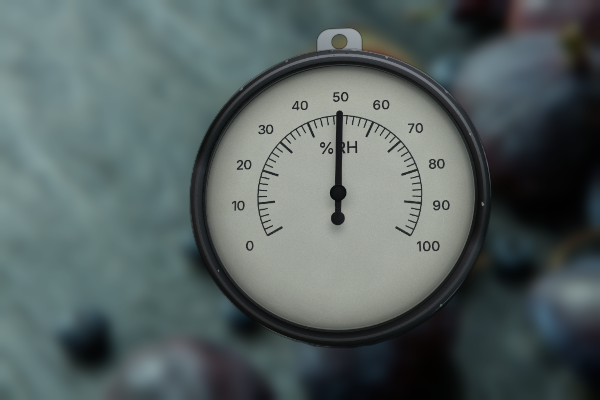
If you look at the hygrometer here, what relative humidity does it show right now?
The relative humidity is 50 %
